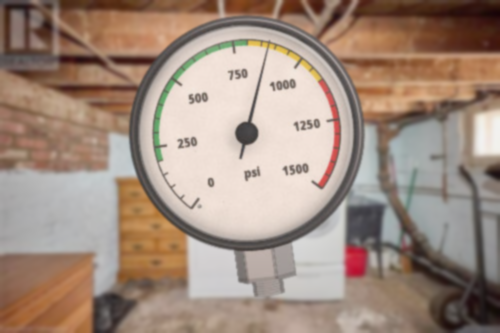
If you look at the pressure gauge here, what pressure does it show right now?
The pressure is 875 psi
